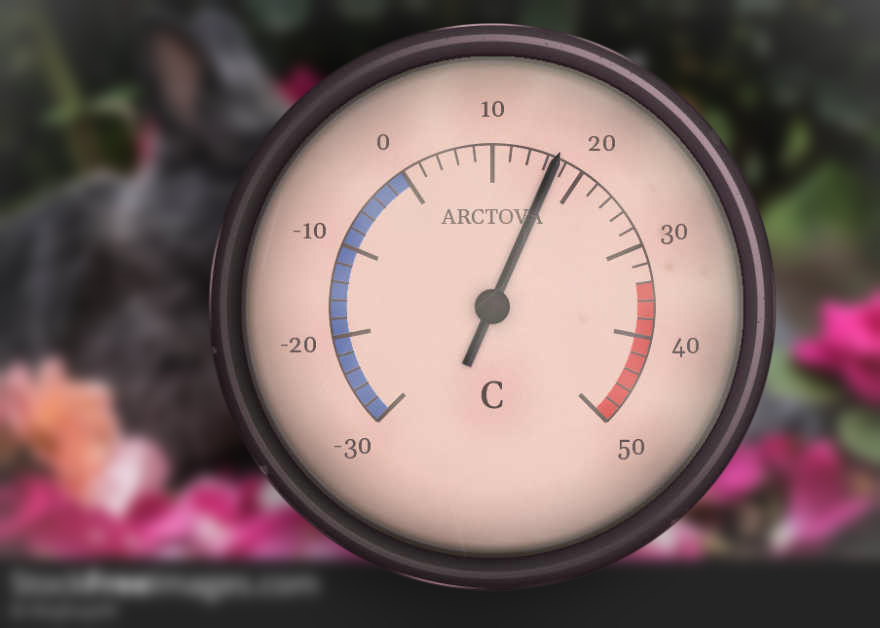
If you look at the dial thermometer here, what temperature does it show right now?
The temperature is 17 °C
